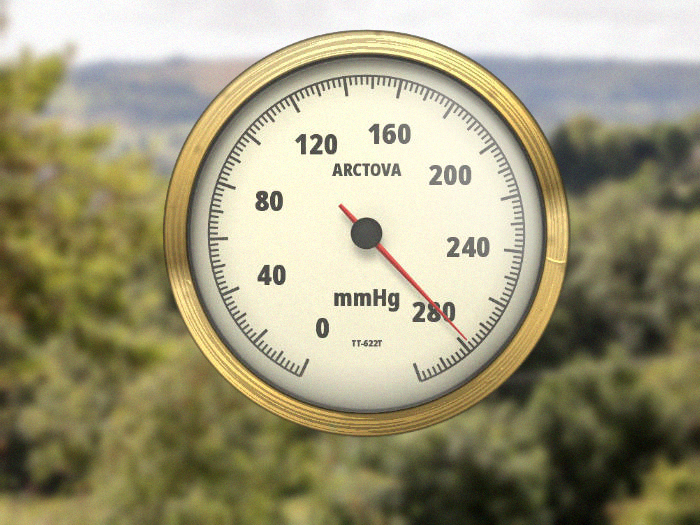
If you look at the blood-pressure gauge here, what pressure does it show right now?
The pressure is 278 mmHg
